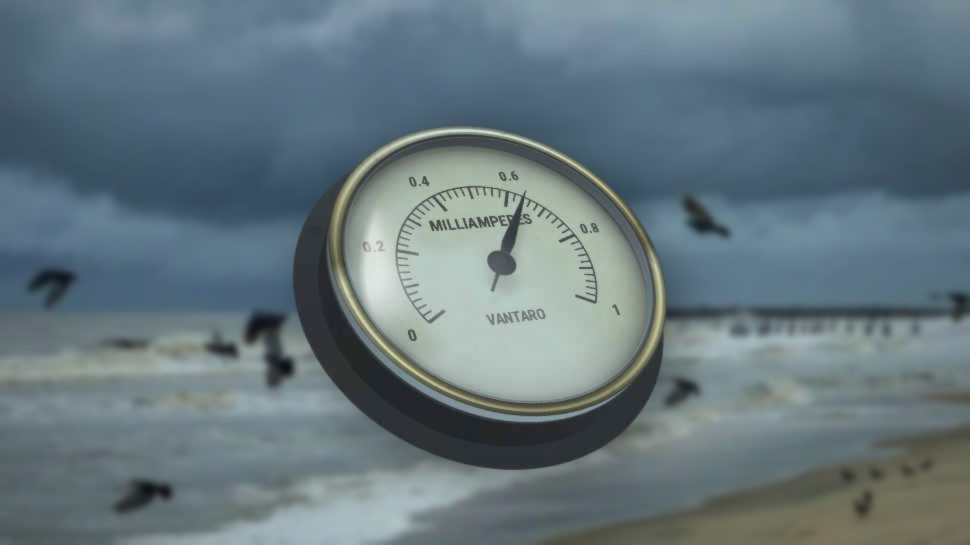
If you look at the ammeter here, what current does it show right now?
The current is 0.64 mA
